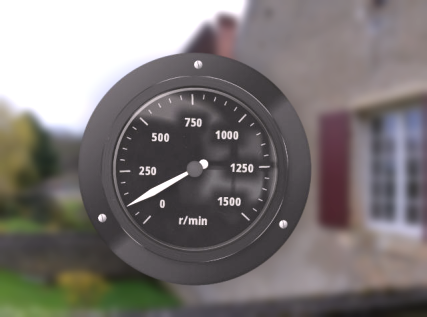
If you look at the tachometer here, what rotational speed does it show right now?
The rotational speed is 100 rpm
